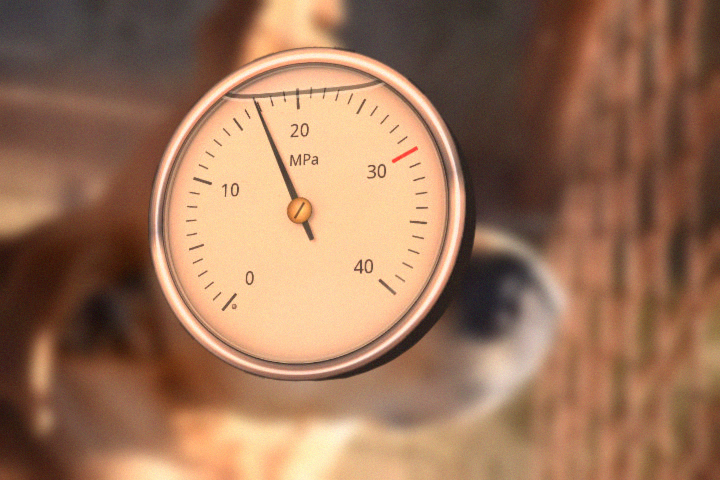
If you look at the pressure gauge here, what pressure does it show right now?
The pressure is 17 MPa
